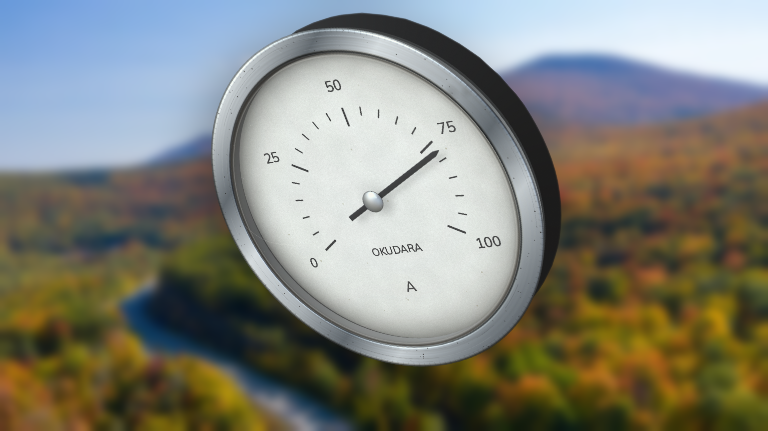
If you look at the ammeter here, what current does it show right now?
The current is 77.5 A
